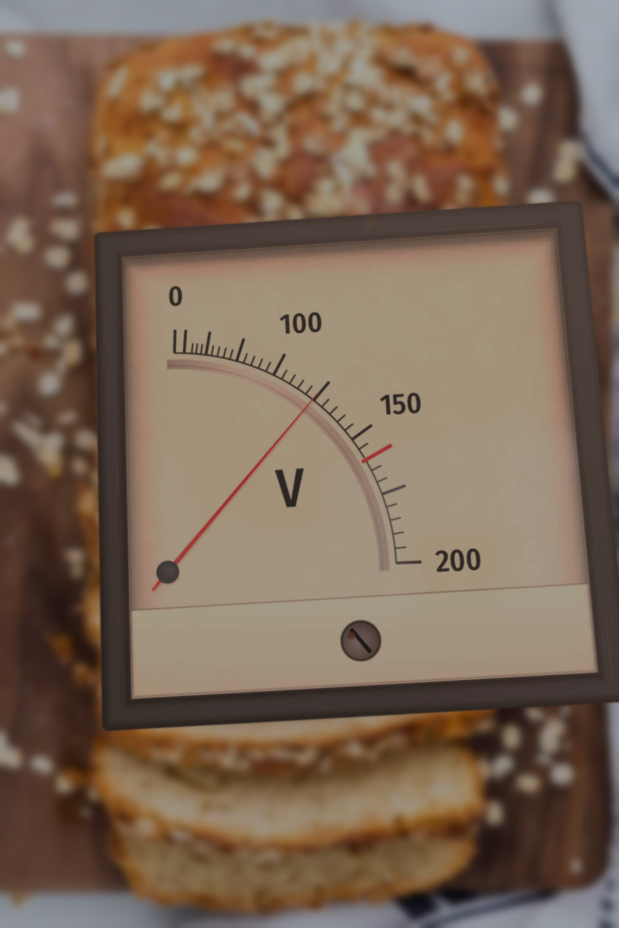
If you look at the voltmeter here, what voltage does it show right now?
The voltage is 125 V
